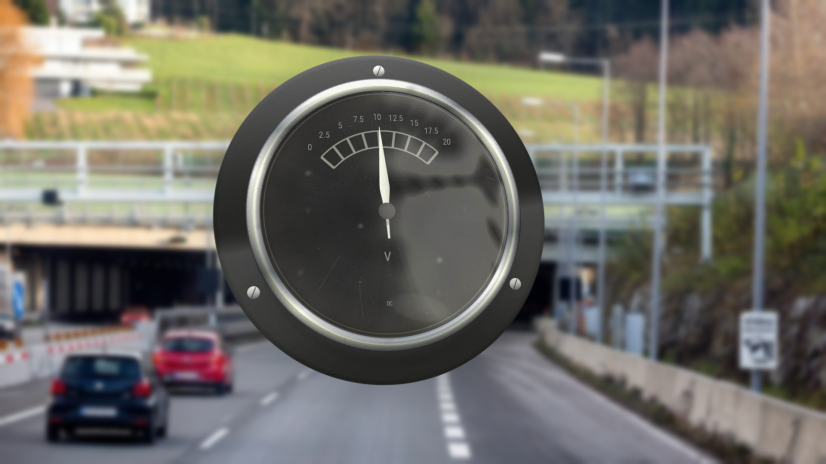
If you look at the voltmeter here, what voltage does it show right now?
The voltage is 10 V
